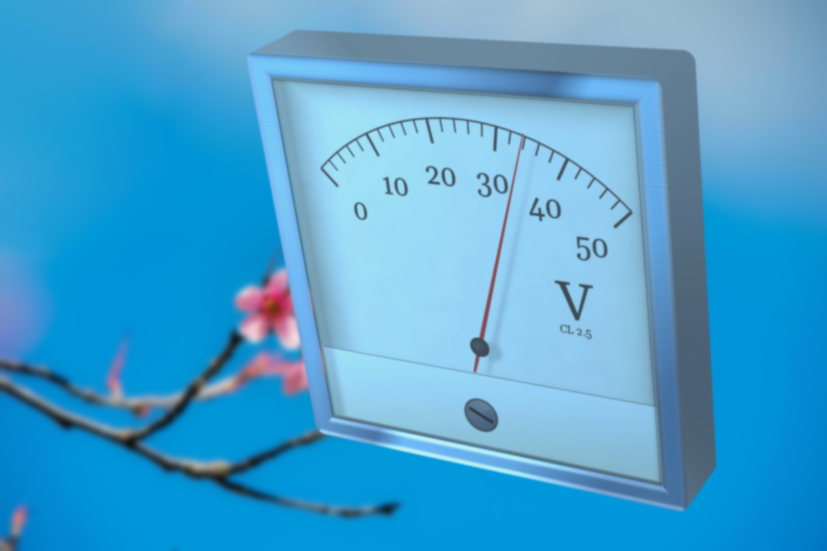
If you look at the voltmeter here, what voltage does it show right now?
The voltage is 34 V
